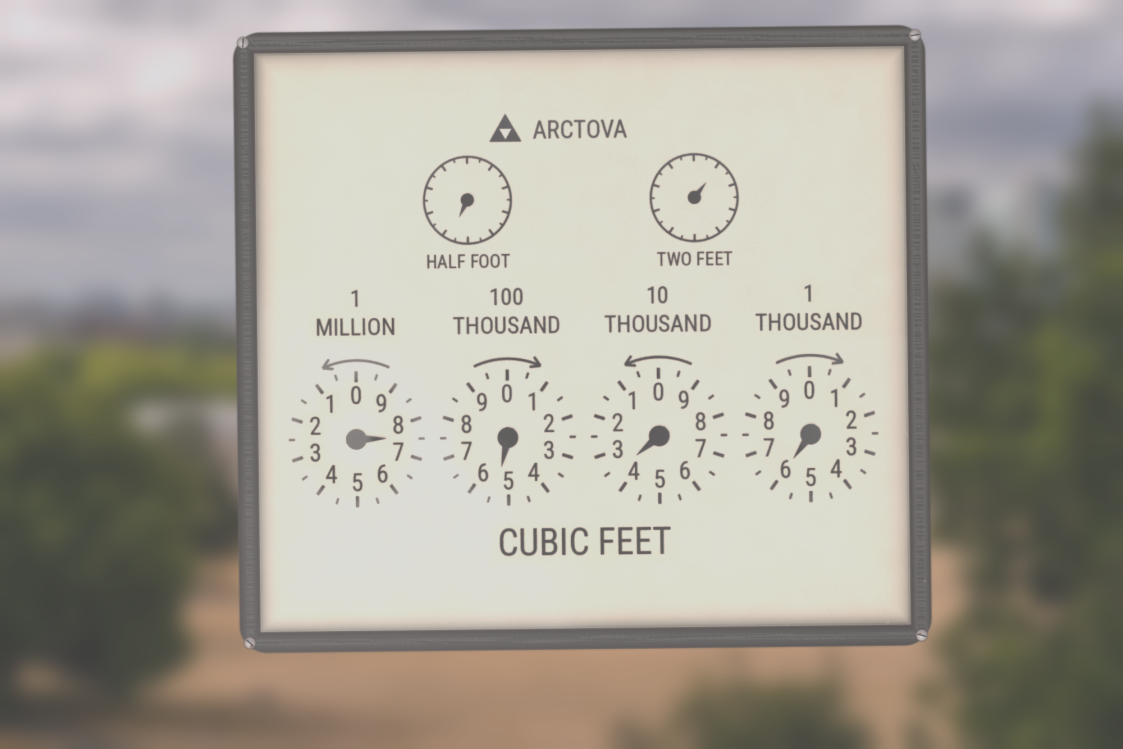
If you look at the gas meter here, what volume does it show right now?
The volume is 753600 ft³
